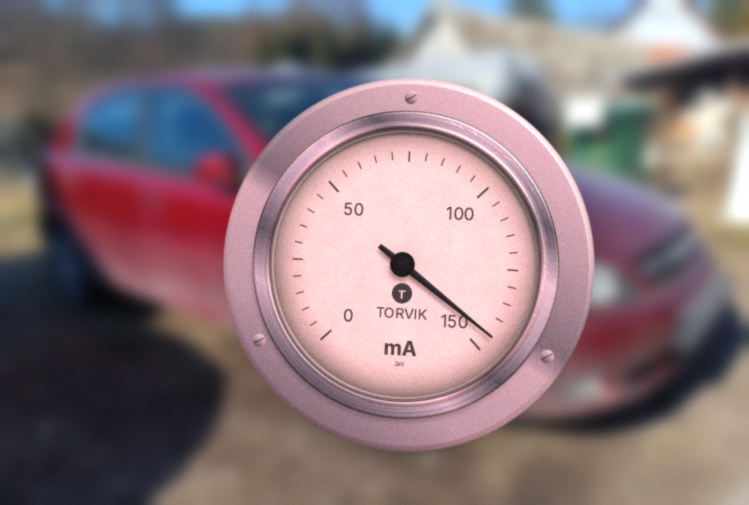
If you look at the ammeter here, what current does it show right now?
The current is 145 mA
